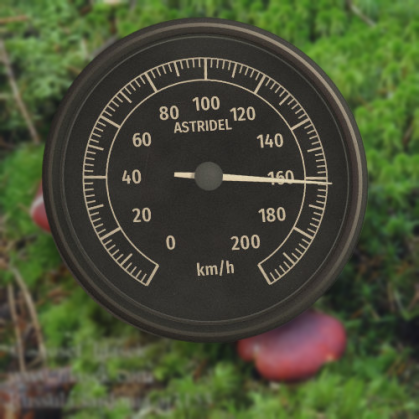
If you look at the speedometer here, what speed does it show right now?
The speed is 162 km/h
